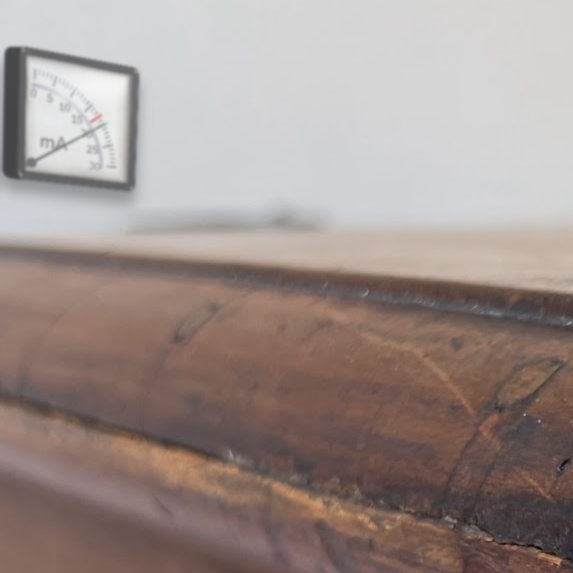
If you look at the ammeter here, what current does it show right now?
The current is 20 mA
